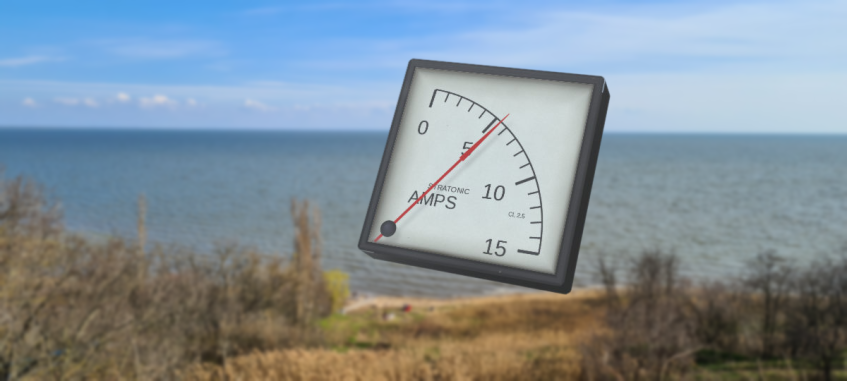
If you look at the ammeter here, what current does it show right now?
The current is 5.5 A
